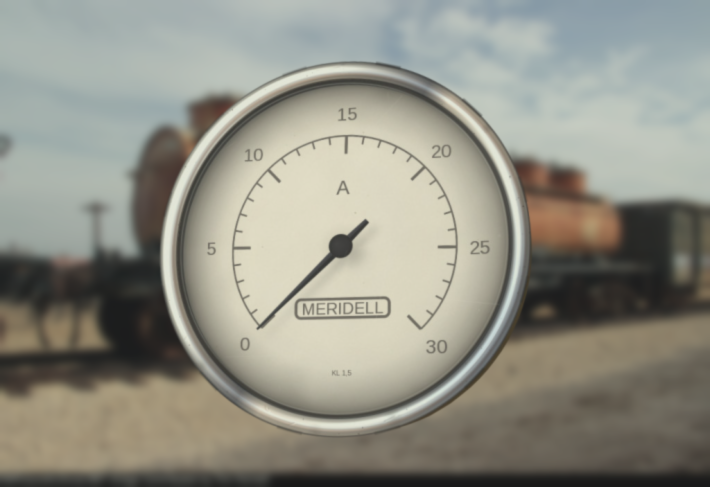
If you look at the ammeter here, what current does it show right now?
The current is 0 A
